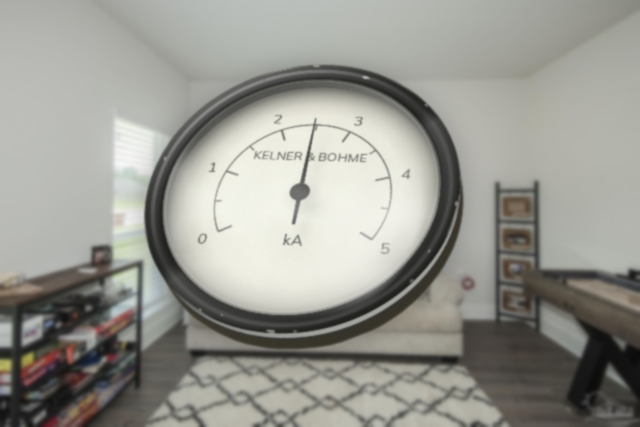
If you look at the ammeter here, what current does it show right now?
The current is 2.5 kA
